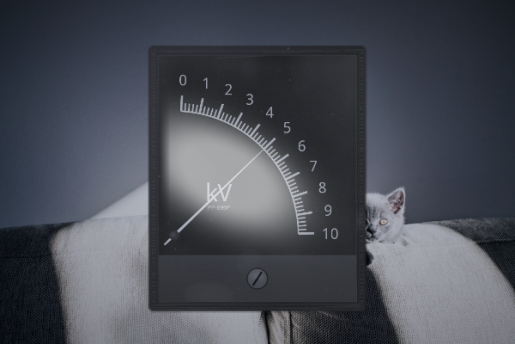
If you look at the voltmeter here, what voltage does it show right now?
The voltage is 5 kV
